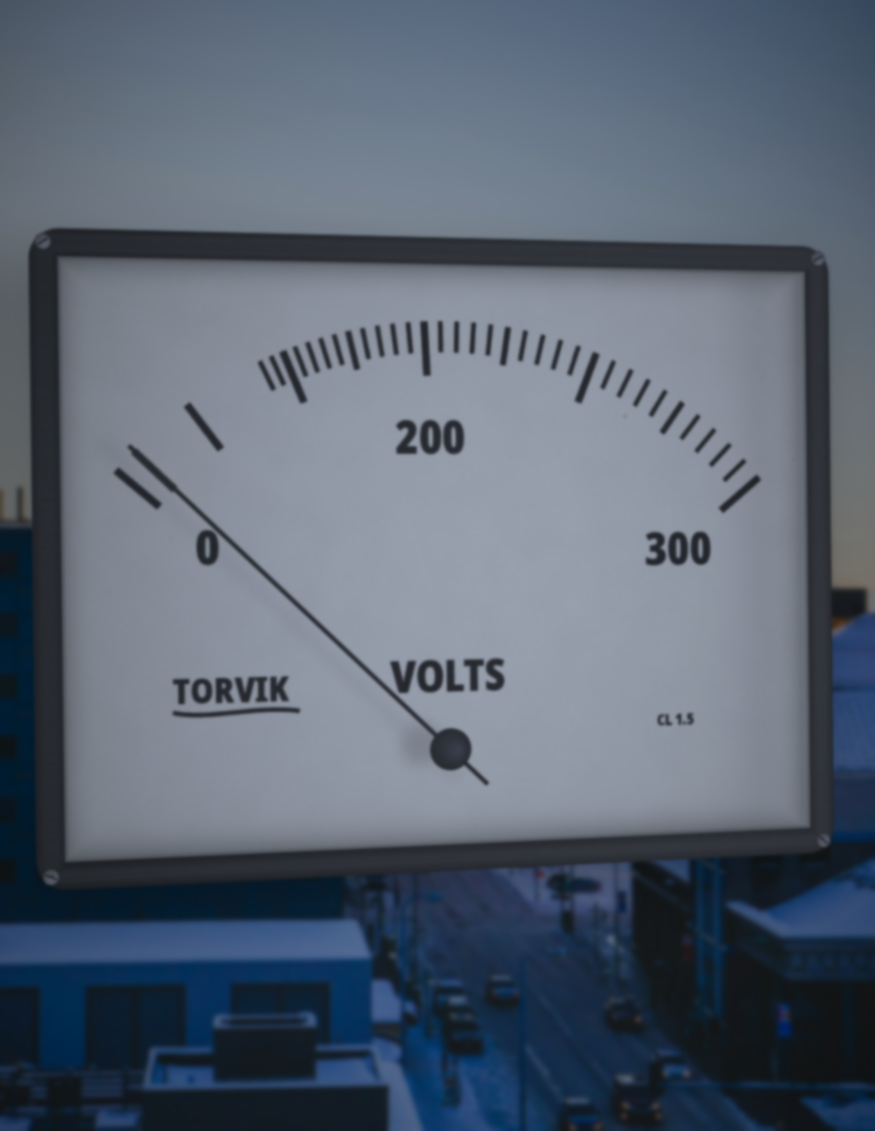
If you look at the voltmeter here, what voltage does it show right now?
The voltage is 50 V
